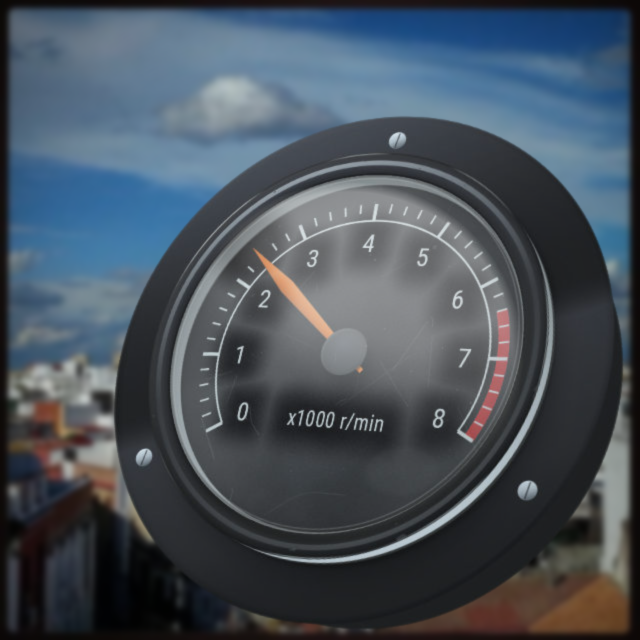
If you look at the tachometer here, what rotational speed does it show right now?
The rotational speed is 2400 rpm
